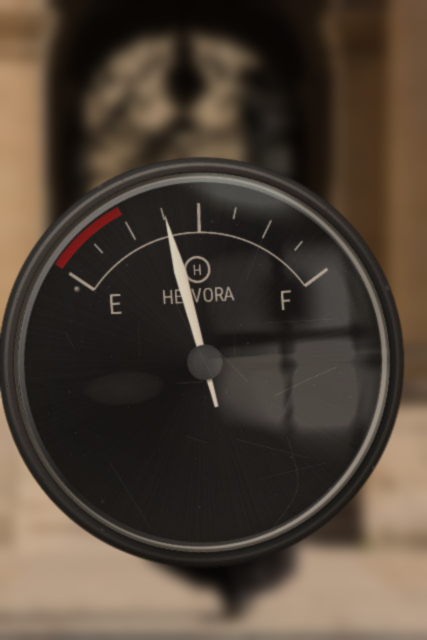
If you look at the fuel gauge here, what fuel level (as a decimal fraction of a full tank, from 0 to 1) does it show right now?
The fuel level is 0.375
